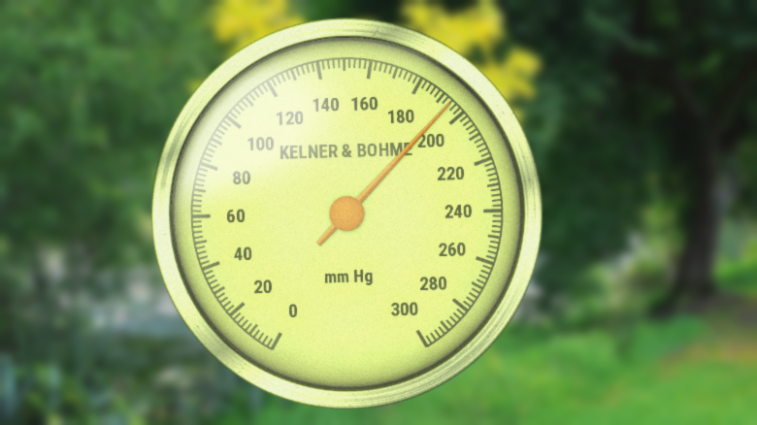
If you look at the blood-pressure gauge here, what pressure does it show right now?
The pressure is 194 mmHg
